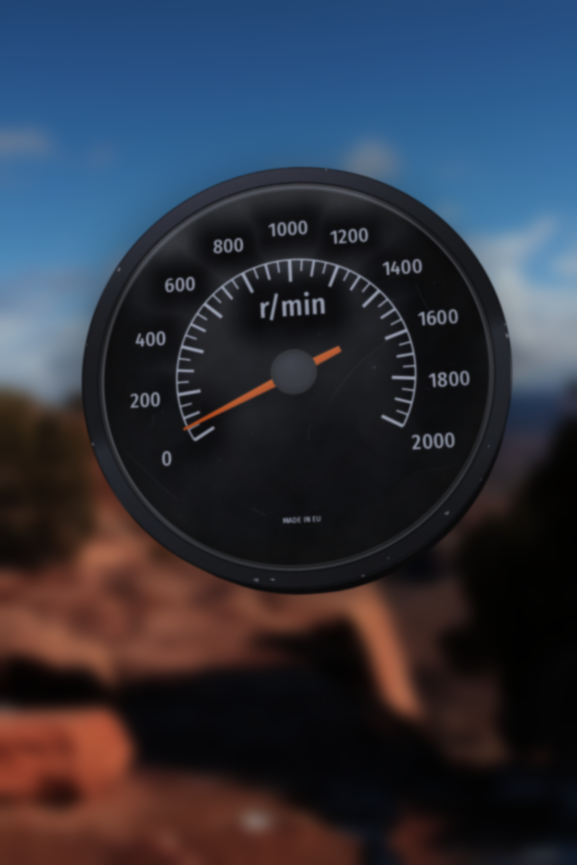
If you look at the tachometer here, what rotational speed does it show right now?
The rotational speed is 50 rpm
